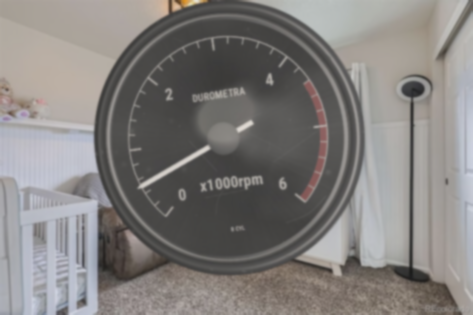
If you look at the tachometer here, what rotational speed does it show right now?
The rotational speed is 500 rpm
